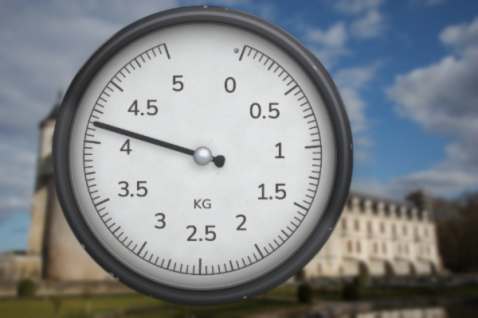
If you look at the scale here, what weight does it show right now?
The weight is 4.15 kg
